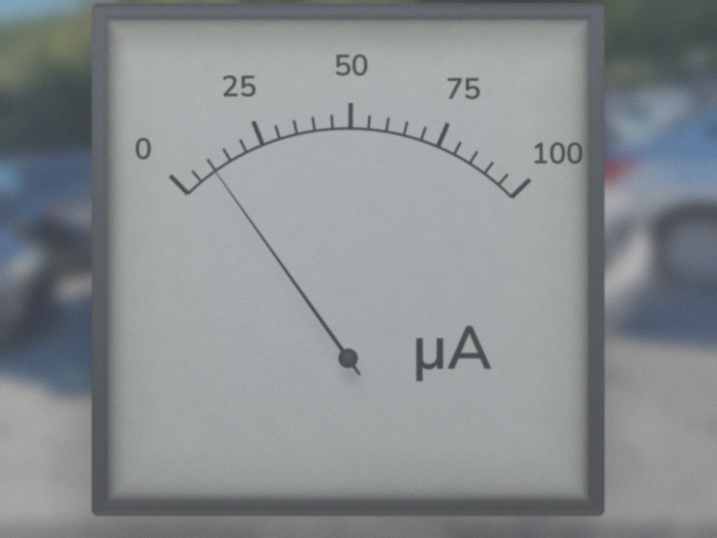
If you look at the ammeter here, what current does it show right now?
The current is 10 µA
